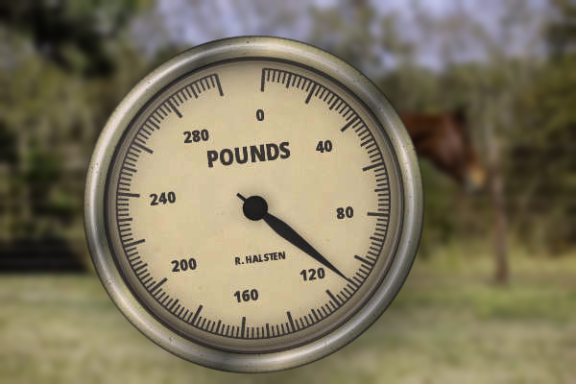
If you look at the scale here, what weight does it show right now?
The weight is 110 lb
